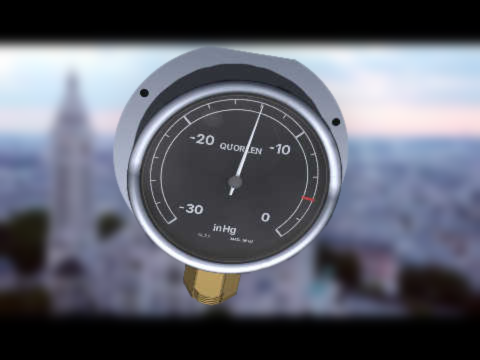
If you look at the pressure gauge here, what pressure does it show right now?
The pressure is -14 inHg
